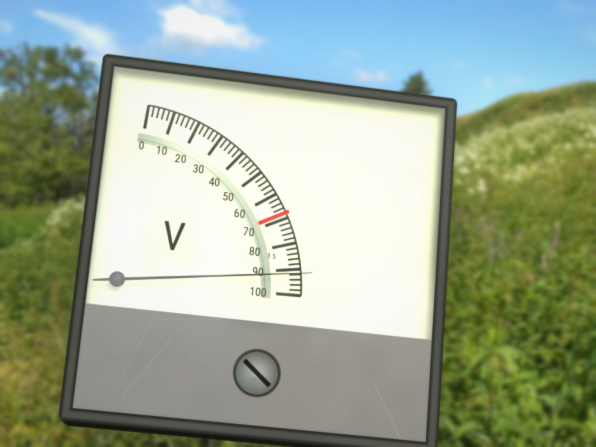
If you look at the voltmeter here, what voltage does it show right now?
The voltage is 92 V
